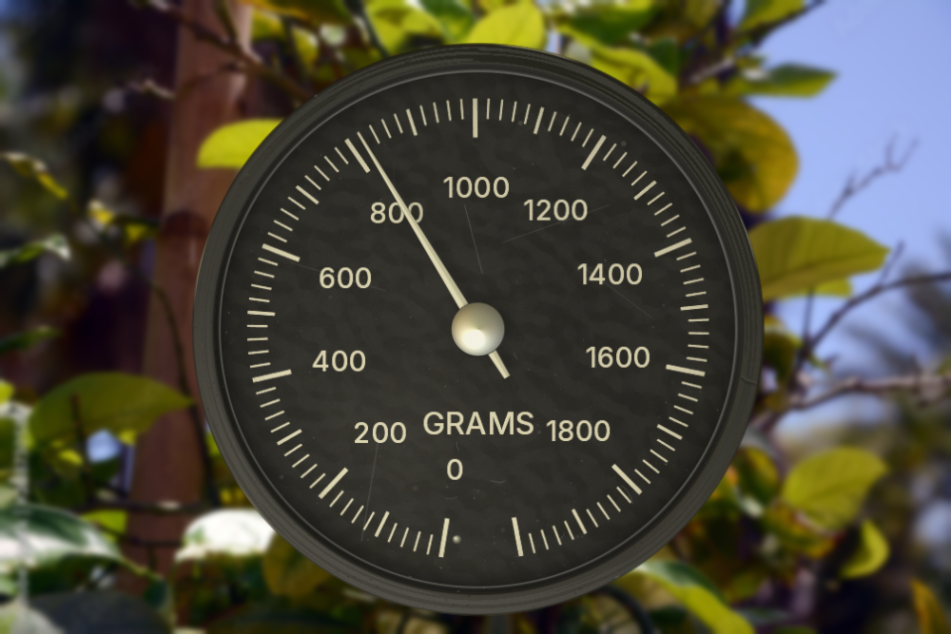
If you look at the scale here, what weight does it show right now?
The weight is 820 g
